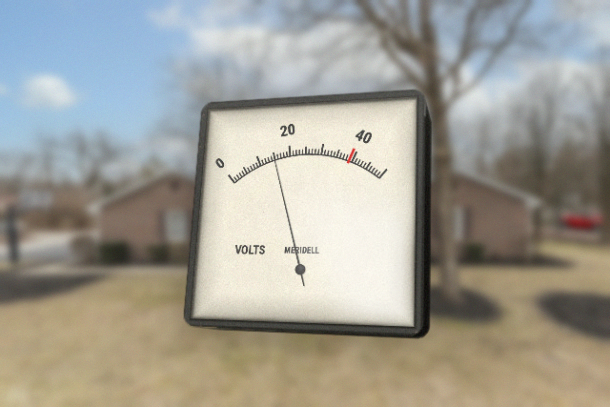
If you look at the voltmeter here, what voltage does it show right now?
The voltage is 15 V
